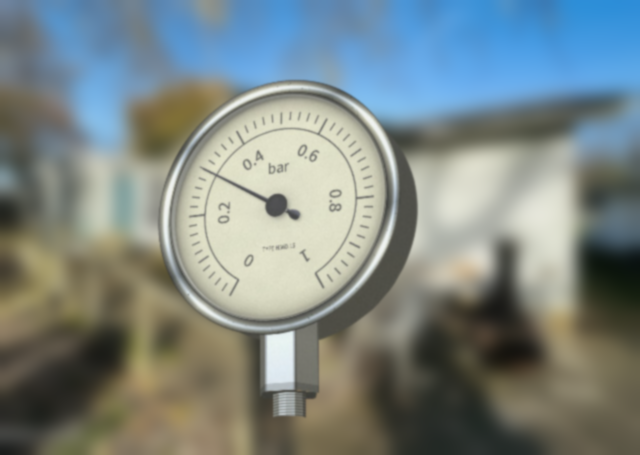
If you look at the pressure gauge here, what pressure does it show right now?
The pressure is 0.3 bar
